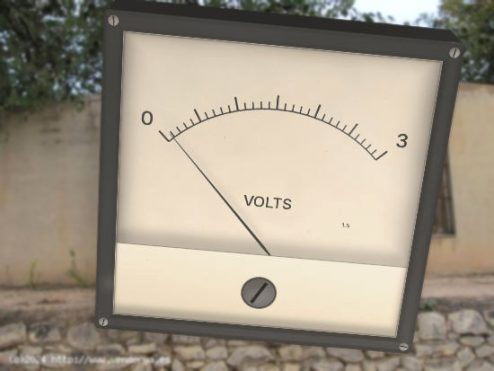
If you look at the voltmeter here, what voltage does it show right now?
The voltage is 0.1 V
